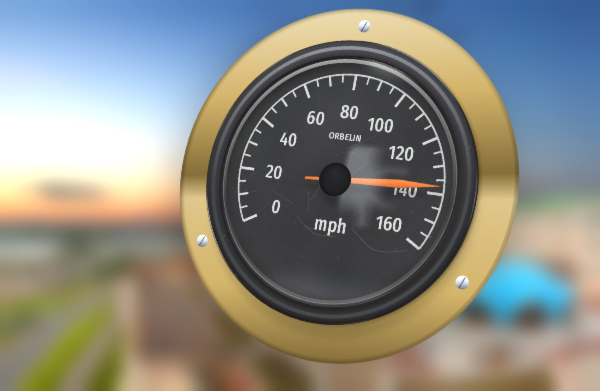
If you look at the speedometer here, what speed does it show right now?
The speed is 137.5 mph
